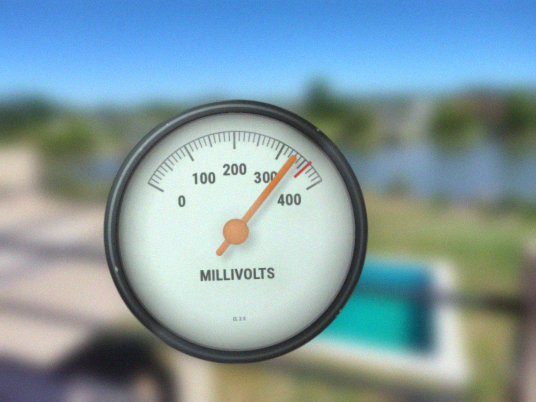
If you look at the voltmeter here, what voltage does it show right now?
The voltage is 330 mV
